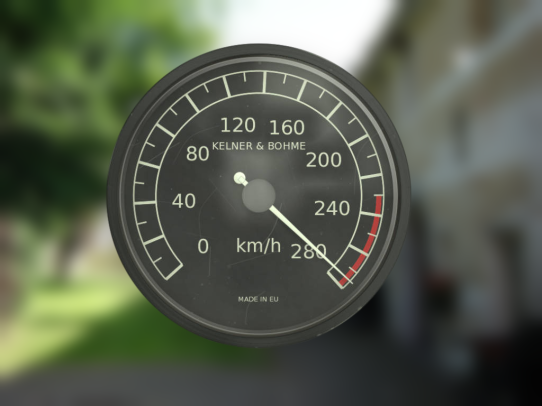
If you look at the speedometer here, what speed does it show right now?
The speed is 275 km/h
